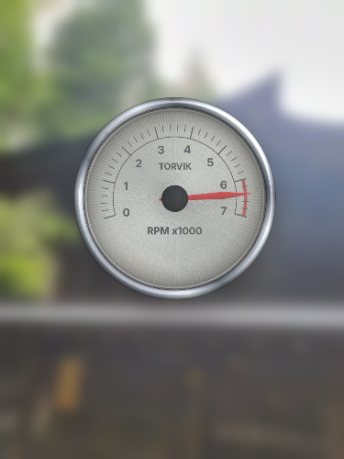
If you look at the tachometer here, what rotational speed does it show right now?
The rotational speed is 6400 rpm
